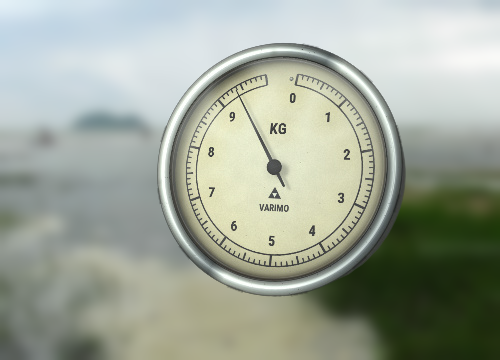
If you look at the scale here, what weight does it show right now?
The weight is 9.4 kg
